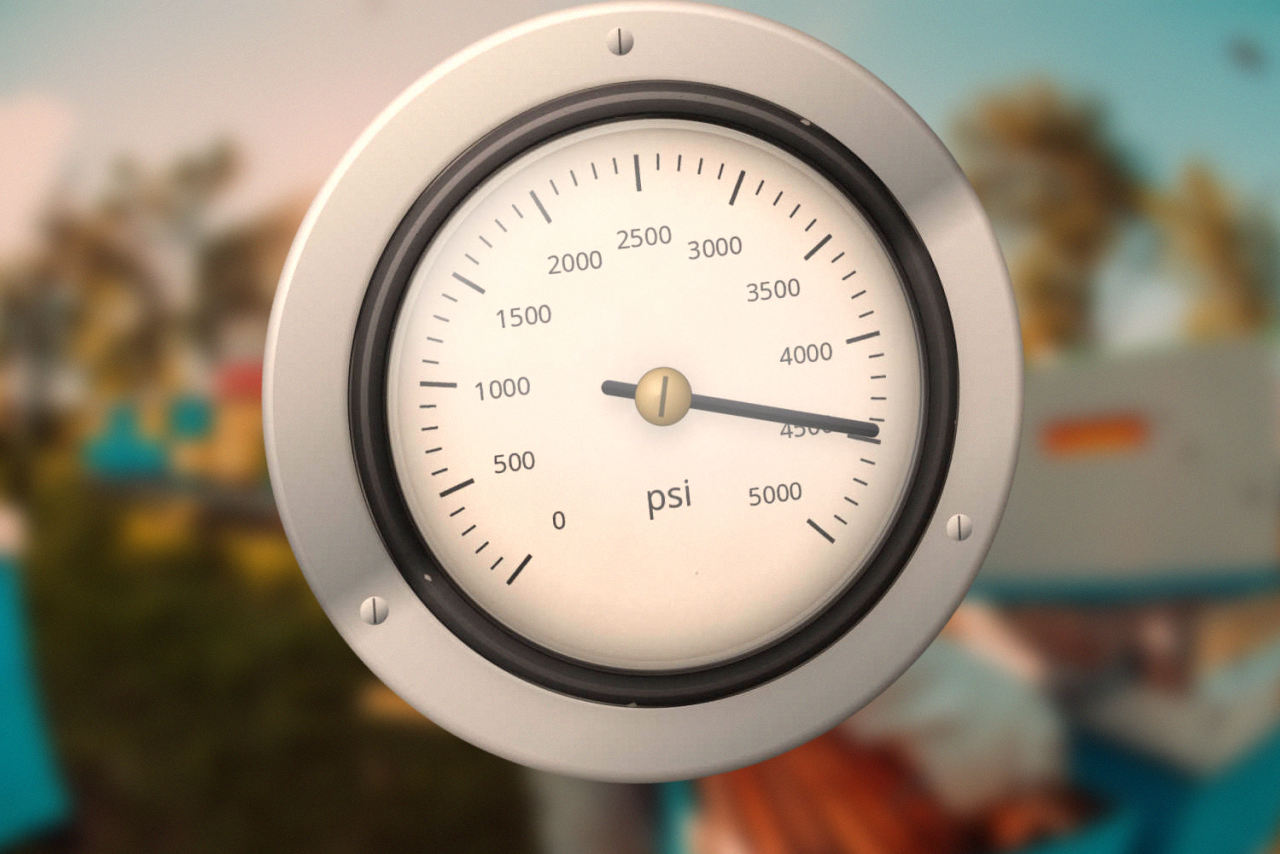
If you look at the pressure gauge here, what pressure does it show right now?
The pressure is 4450 psi
